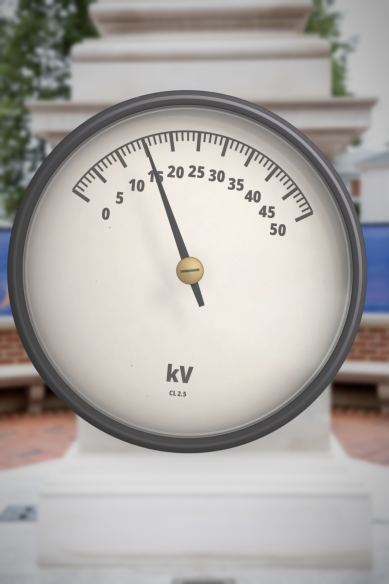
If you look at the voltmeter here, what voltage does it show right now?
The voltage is 15 kV
